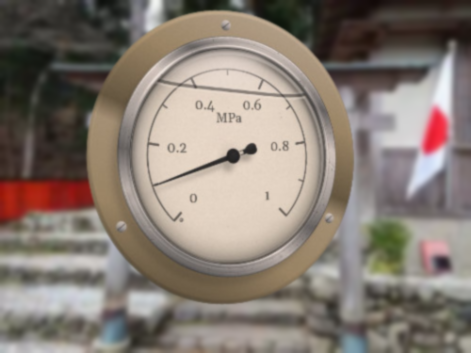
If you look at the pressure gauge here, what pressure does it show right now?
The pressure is 0.1 MPa
